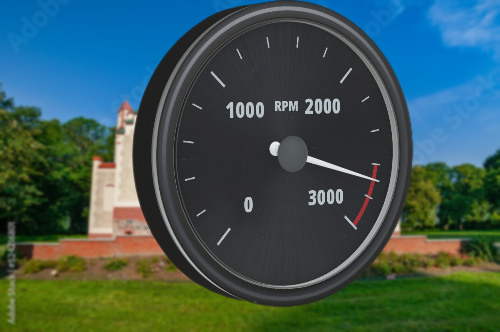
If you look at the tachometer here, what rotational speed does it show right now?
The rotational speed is 2700 rpm
